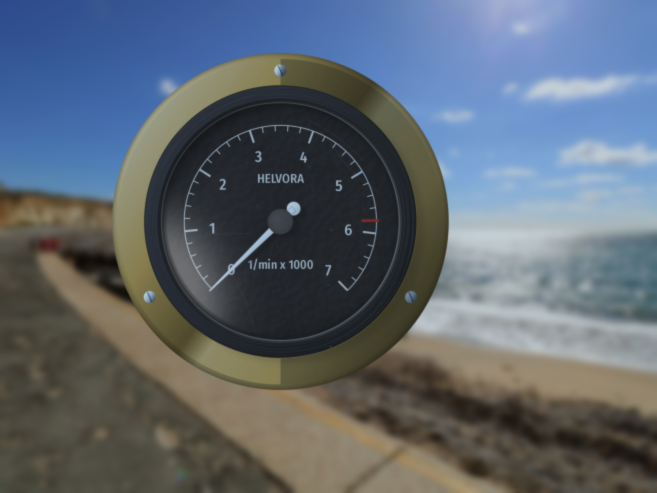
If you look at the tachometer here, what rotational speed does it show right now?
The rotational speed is 0 rpm
